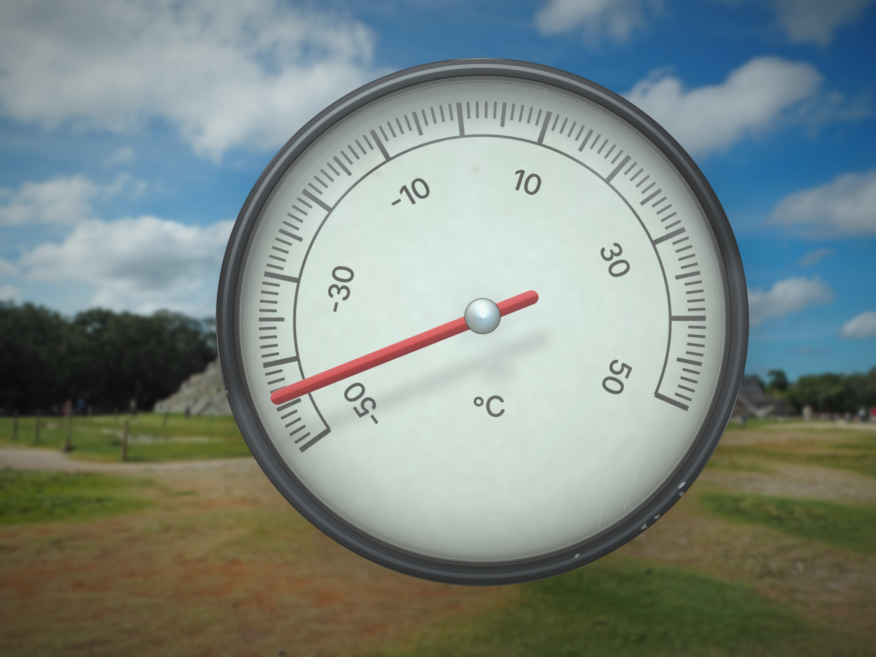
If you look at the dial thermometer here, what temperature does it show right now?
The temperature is -44 °C
